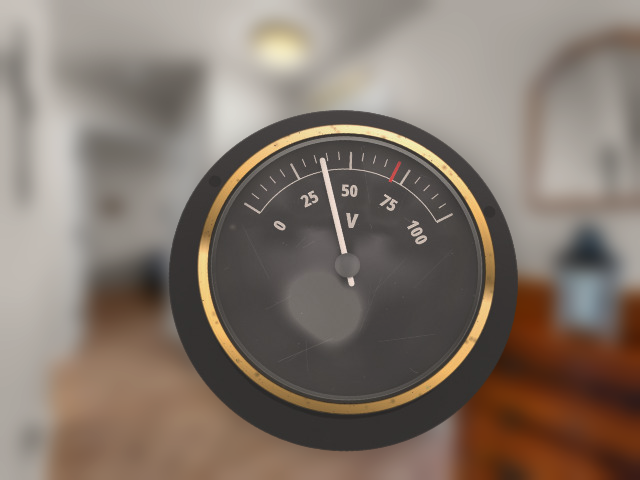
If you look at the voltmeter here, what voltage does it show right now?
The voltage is 37.5 V
